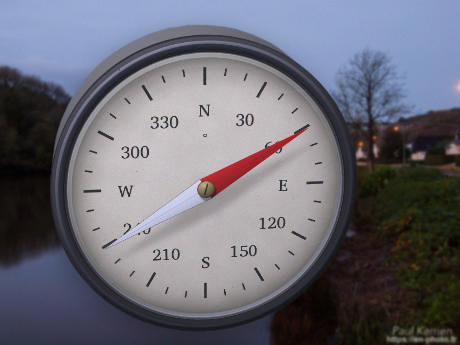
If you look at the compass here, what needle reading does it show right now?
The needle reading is 60 °
